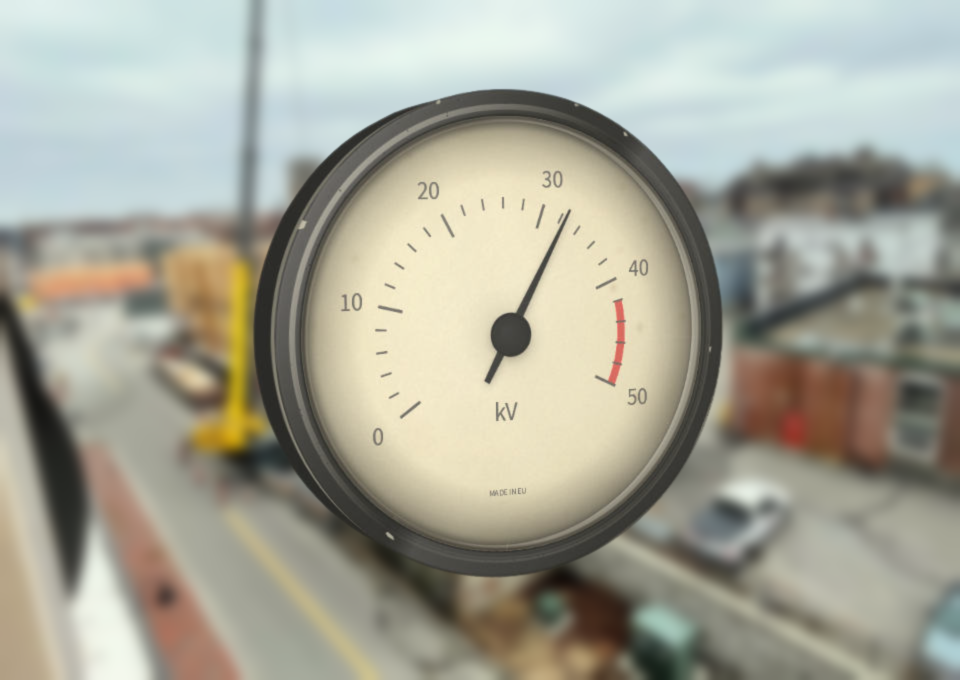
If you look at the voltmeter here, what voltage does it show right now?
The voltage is 32 kV
